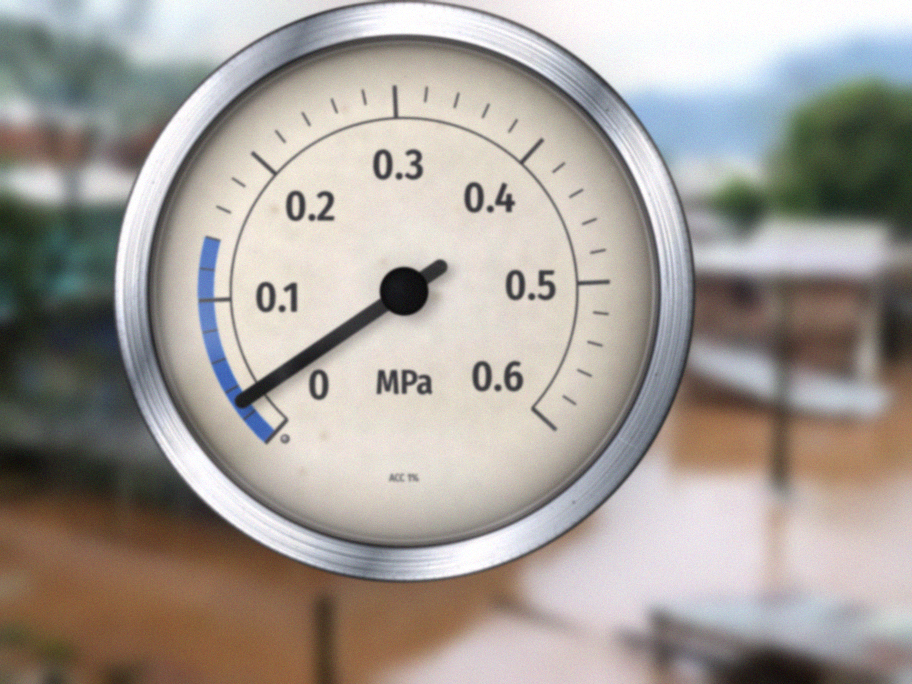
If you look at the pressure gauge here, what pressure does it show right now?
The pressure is 0.03 MPa
